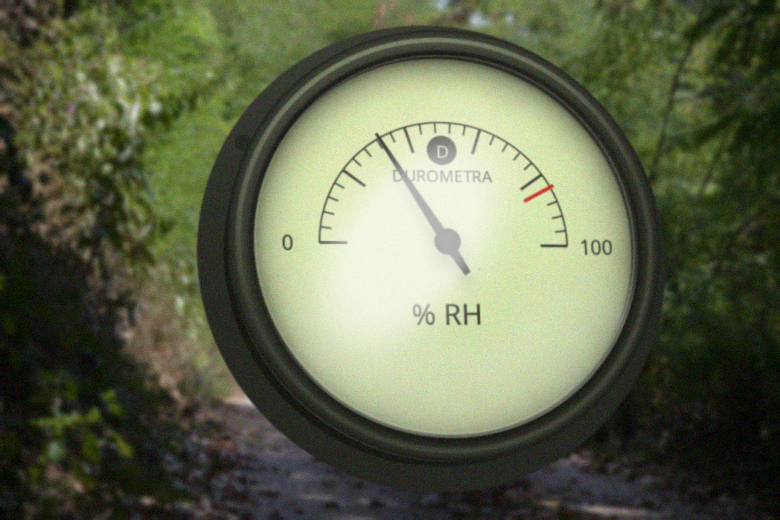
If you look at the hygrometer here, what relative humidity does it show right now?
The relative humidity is 32 %
